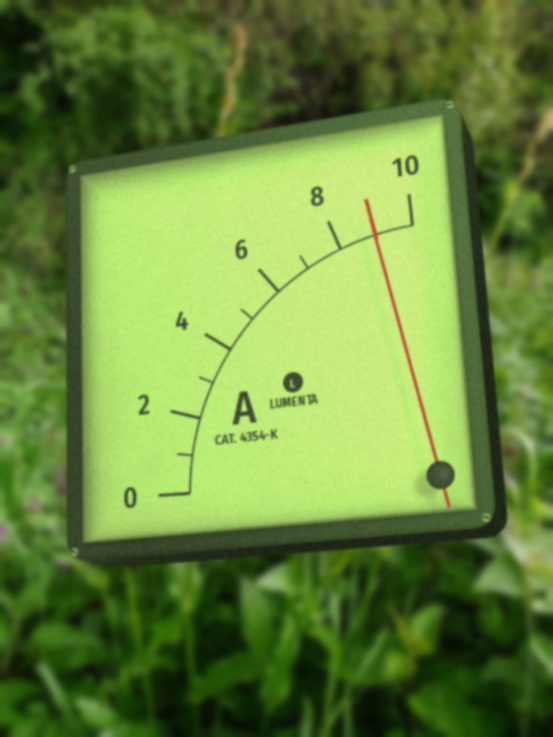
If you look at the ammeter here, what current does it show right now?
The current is 9 A
